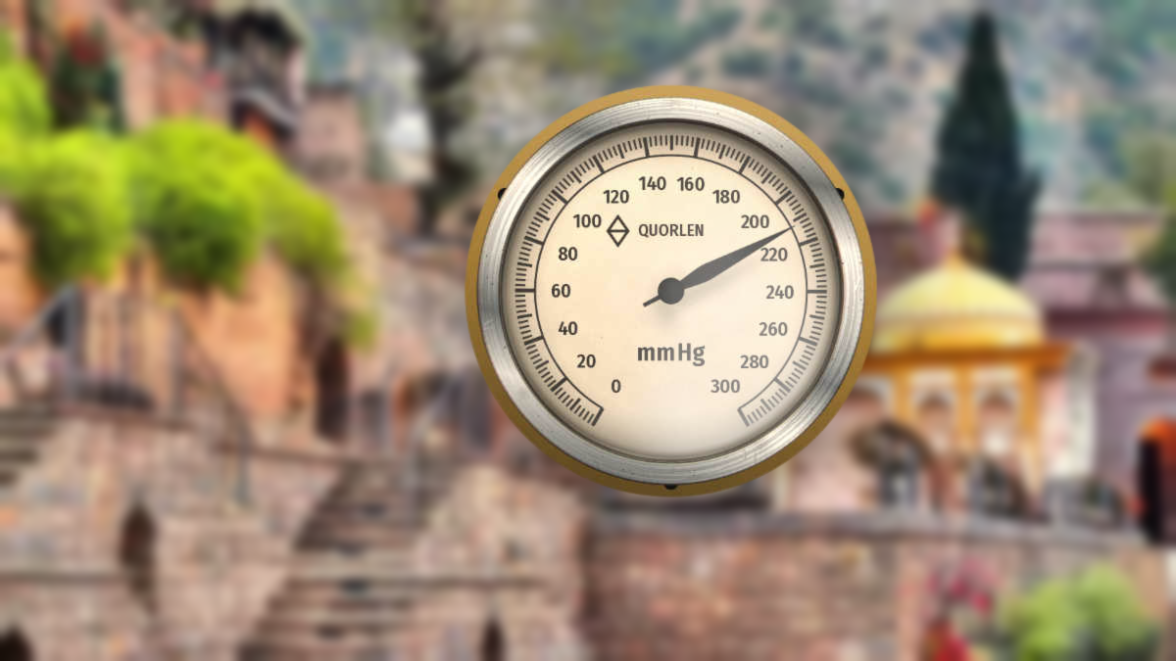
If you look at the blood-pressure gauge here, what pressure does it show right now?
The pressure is 212 mmHg
